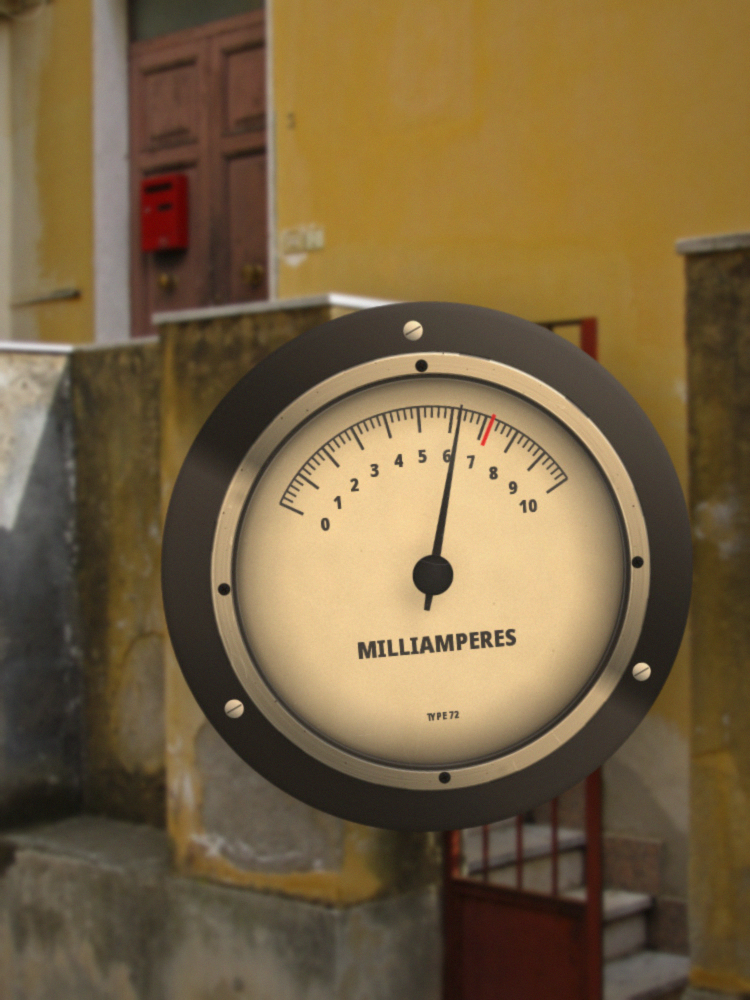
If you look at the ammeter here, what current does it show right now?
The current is 6.2 mA
